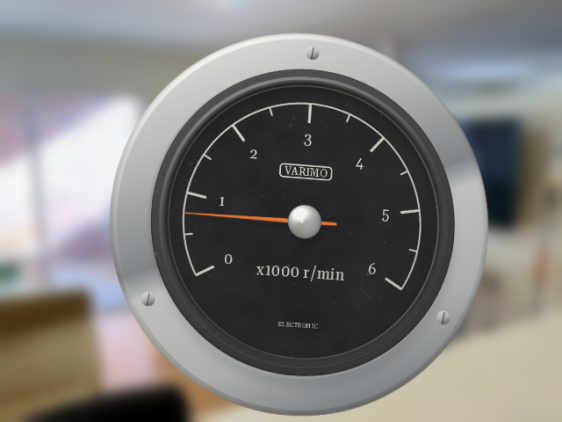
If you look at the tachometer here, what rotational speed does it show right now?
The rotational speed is 750 rpm
